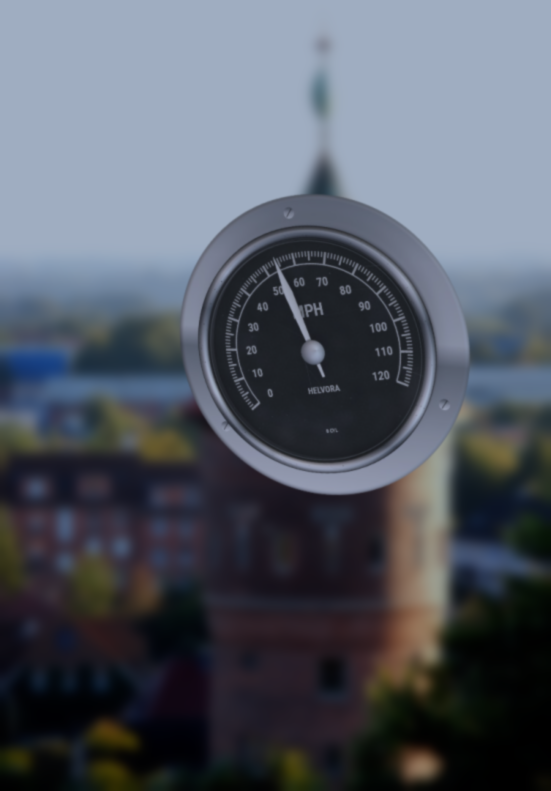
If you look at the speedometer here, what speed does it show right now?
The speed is 55 mph
